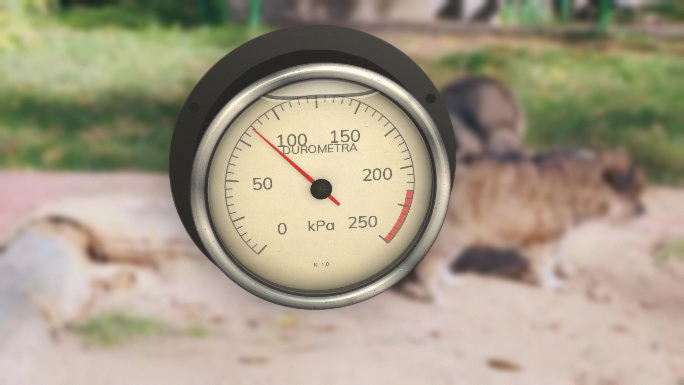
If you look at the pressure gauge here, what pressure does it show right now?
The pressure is 85 kPa
